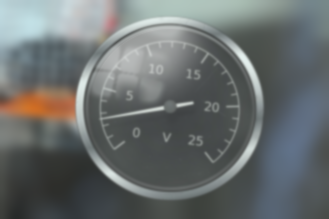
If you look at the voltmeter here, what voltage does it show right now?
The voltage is 2.5 V
